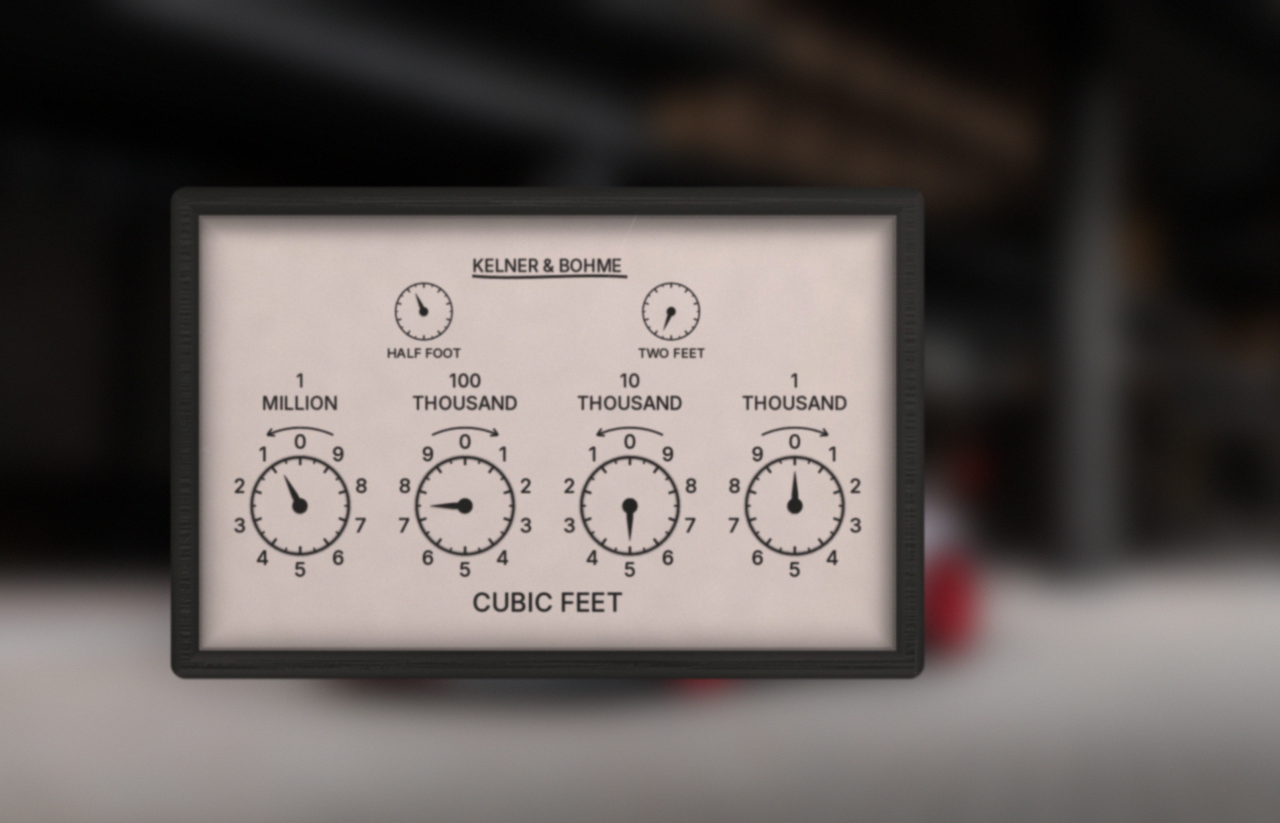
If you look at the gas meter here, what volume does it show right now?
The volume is 75000 ft³
